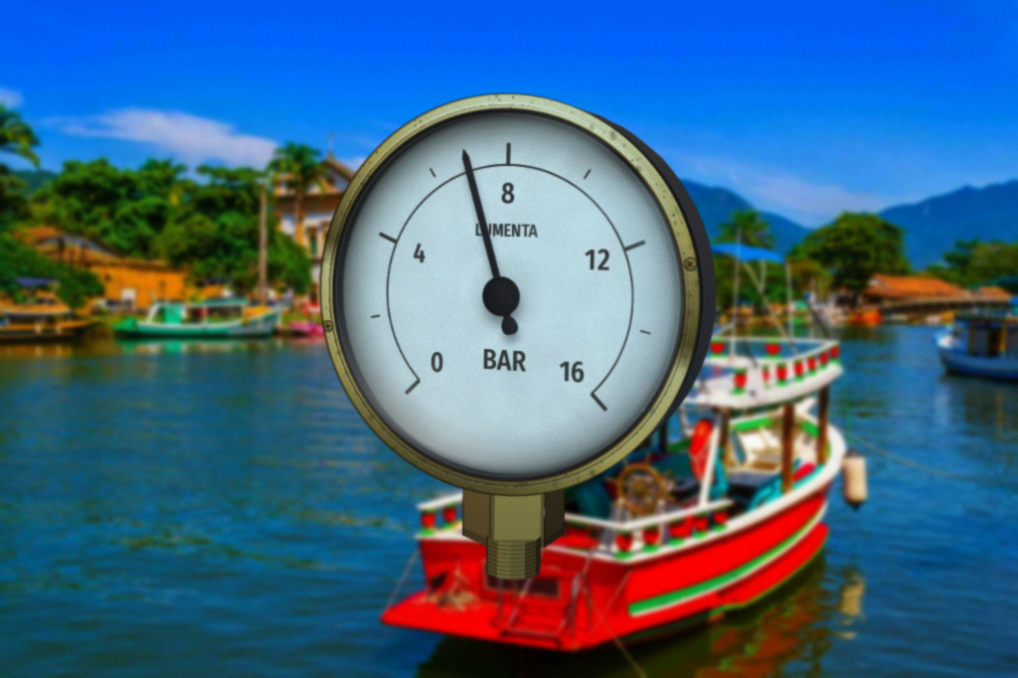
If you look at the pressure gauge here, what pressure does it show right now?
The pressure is 7 bar
